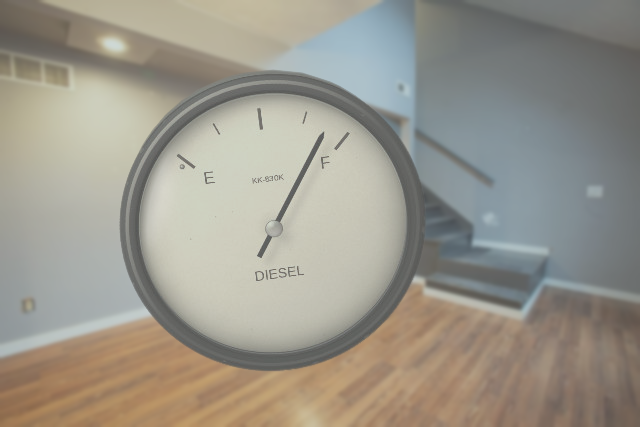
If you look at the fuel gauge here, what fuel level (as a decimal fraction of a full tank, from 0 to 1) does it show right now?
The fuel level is 0.875
